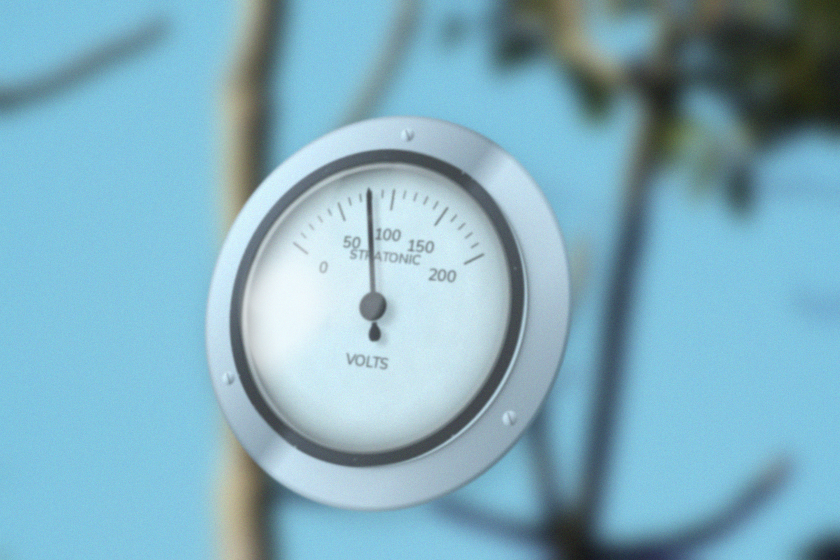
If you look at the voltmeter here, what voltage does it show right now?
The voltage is 80 V
